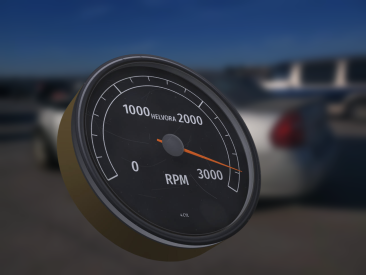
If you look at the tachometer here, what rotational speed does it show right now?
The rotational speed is 2800 rpm
